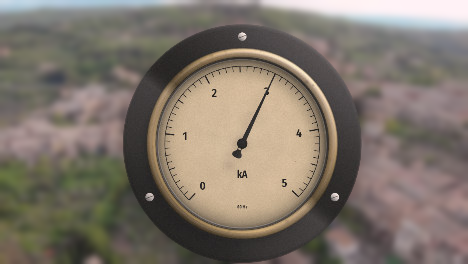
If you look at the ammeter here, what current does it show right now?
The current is 3 kA
